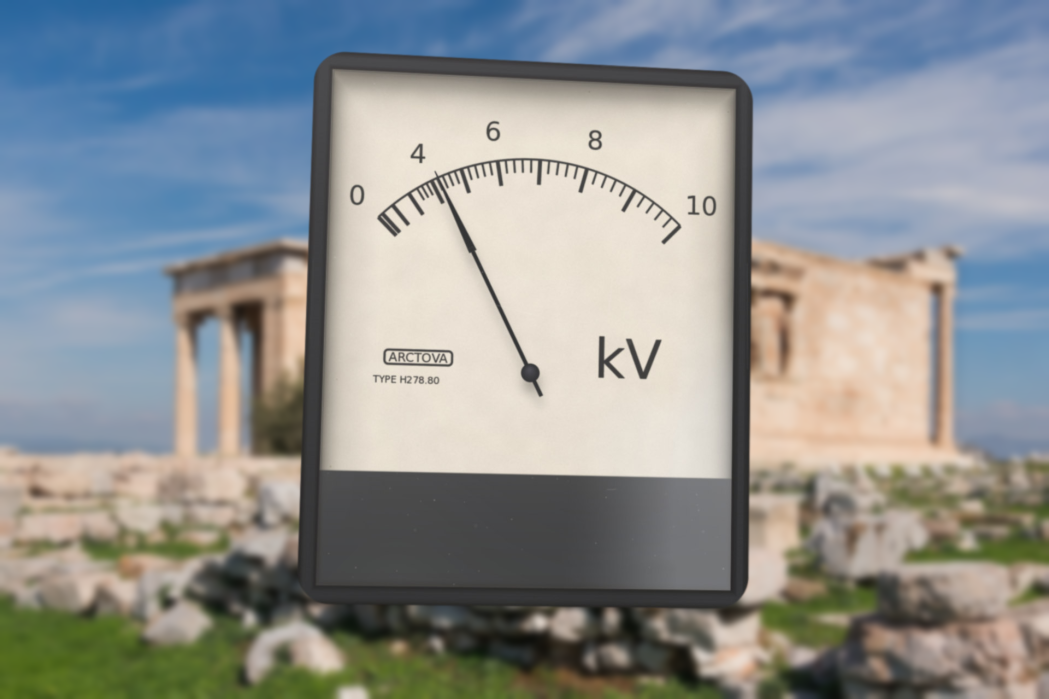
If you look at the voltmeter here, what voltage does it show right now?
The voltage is 4.2 kV
